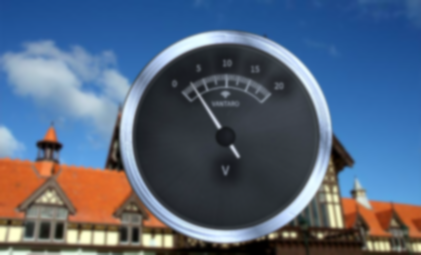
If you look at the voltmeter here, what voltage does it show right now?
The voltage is 2.5 V
